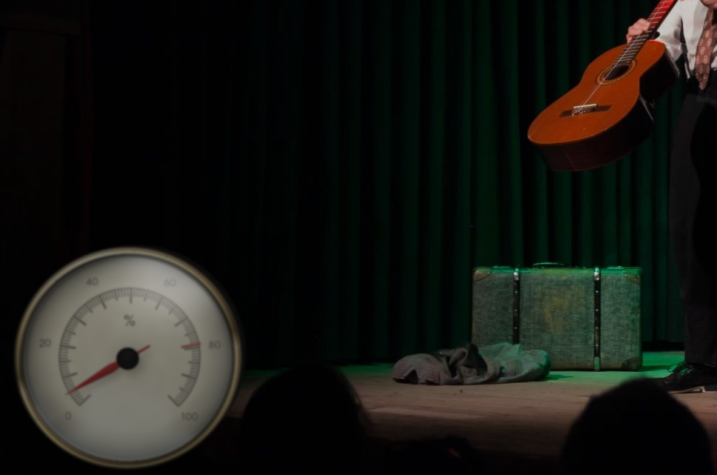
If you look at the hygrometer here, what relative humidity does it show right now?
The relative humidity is 5 %
